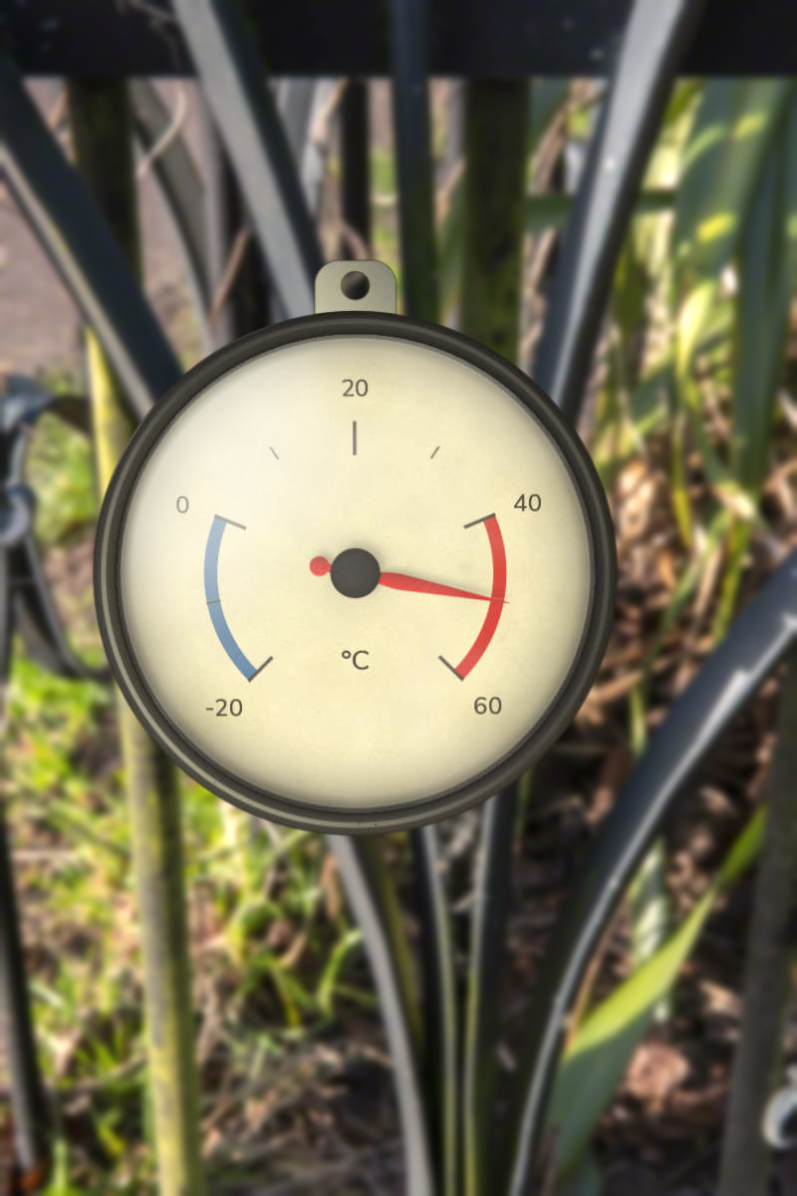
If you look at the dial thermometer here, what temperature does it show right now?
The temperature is 50 °C
